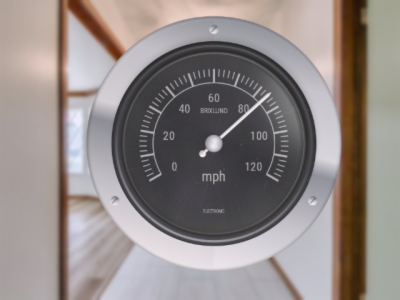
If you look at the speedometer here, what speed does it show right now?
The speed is 84 mph
